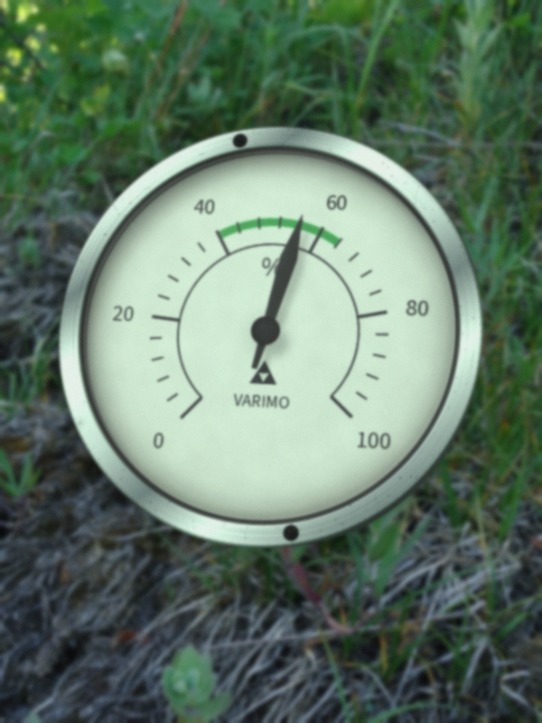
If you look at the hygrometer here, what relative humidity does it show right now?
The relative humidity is 56 %
